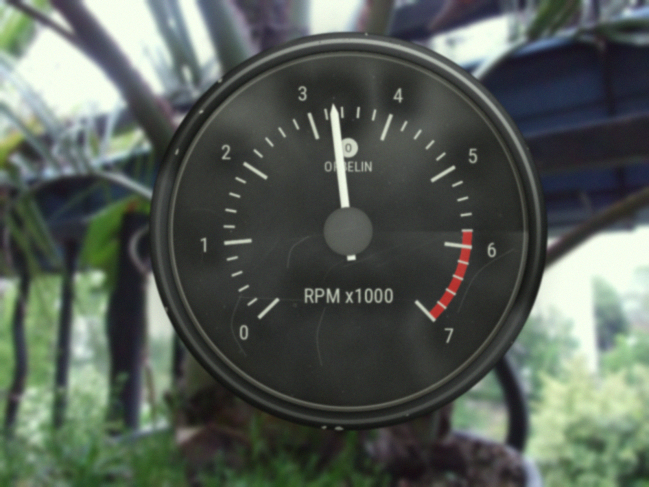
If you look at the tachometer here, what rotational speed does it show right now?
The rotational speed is 3300 rpm
